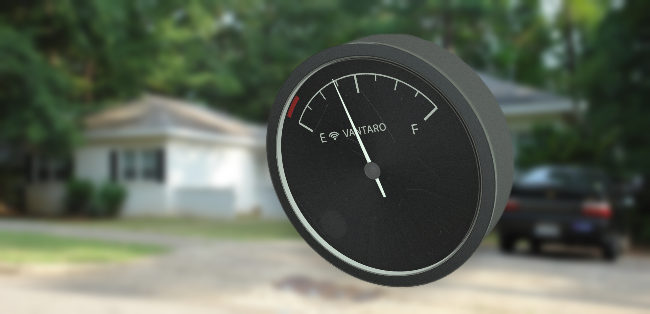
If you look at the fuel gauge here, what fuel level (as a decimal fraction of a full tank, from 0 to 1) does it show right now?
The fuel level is 0.375
